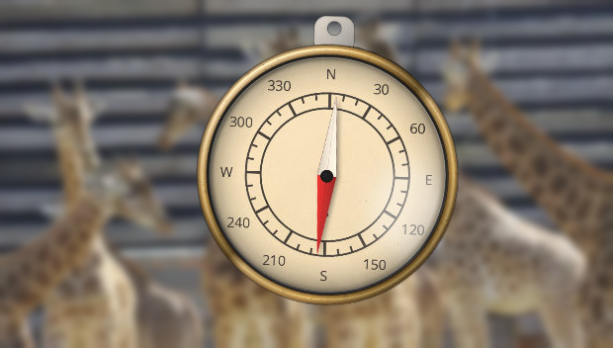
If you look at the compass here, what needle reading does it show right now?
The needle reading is 185 °
